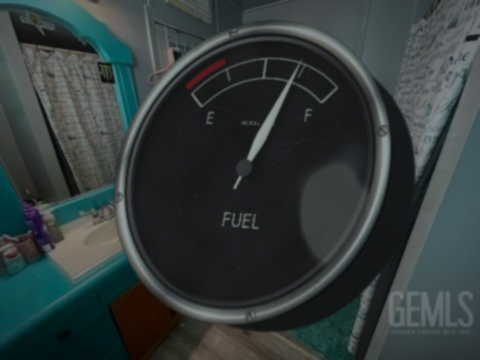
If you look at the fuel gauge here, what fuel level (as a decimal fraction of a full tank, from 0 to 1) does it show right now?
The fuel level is 0.75
